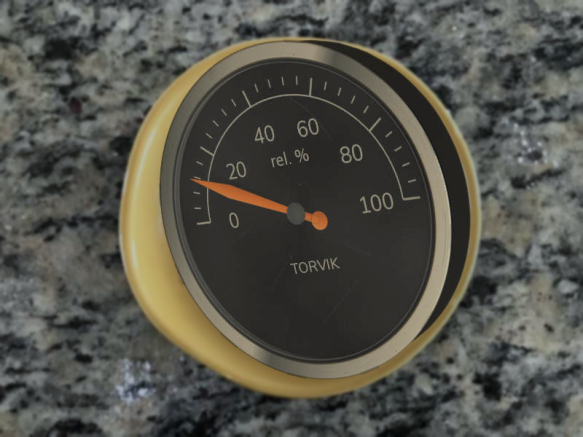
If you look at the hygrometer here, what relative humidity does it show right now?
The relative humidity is 12 %
